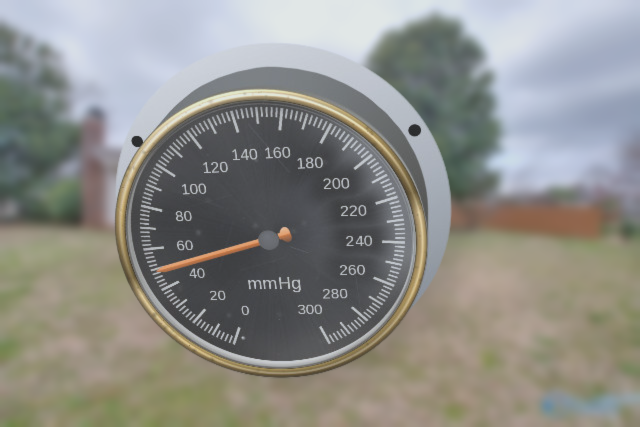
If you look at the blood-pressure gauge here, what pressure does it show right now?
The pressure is 50 mmHg
